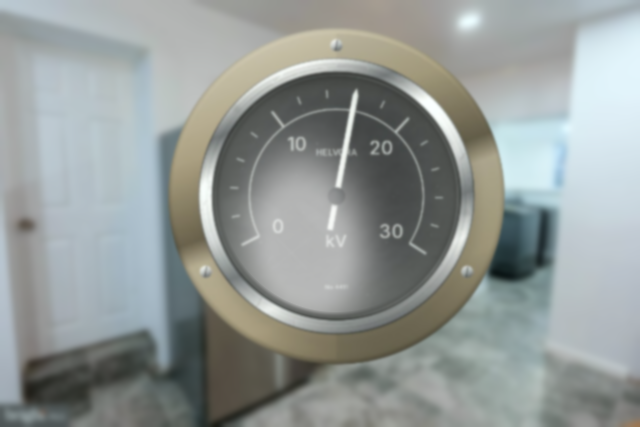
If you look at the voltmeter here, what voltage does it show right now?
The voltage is 16 kV
